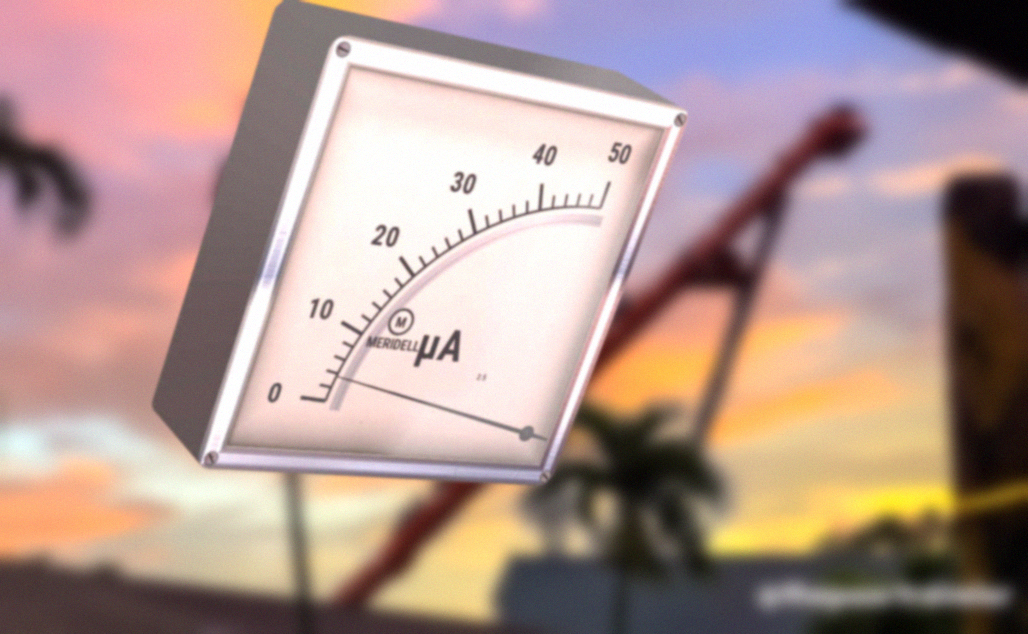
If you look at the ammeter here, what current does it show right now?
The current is 4 µA
